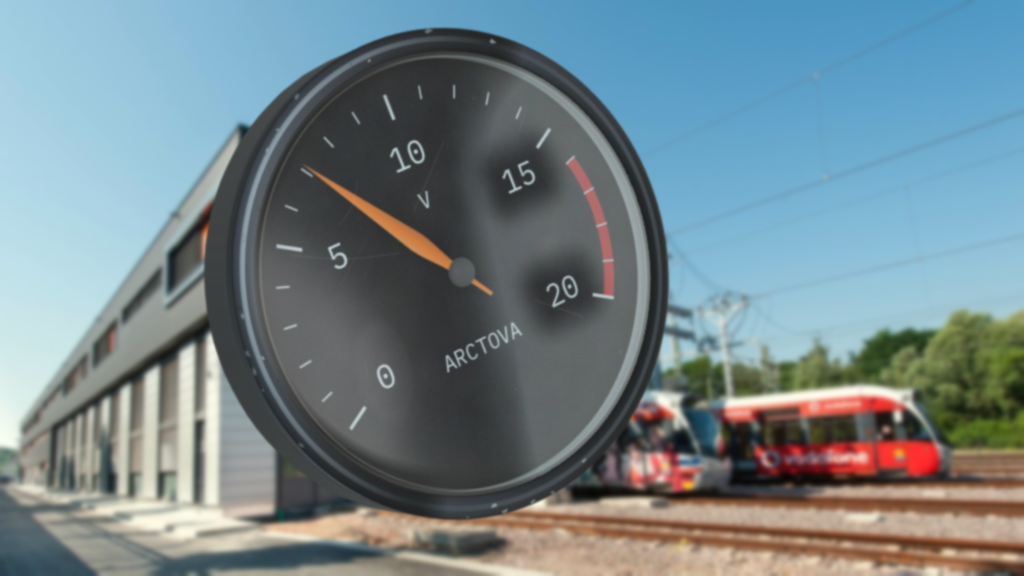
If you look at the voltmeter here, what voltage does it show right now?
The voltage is 7 V
